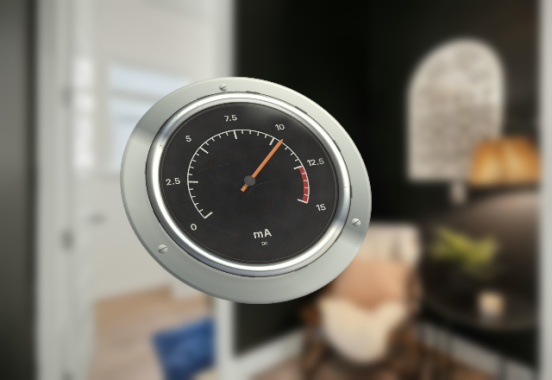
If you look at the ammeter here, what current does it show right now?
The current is 10.5 mA
